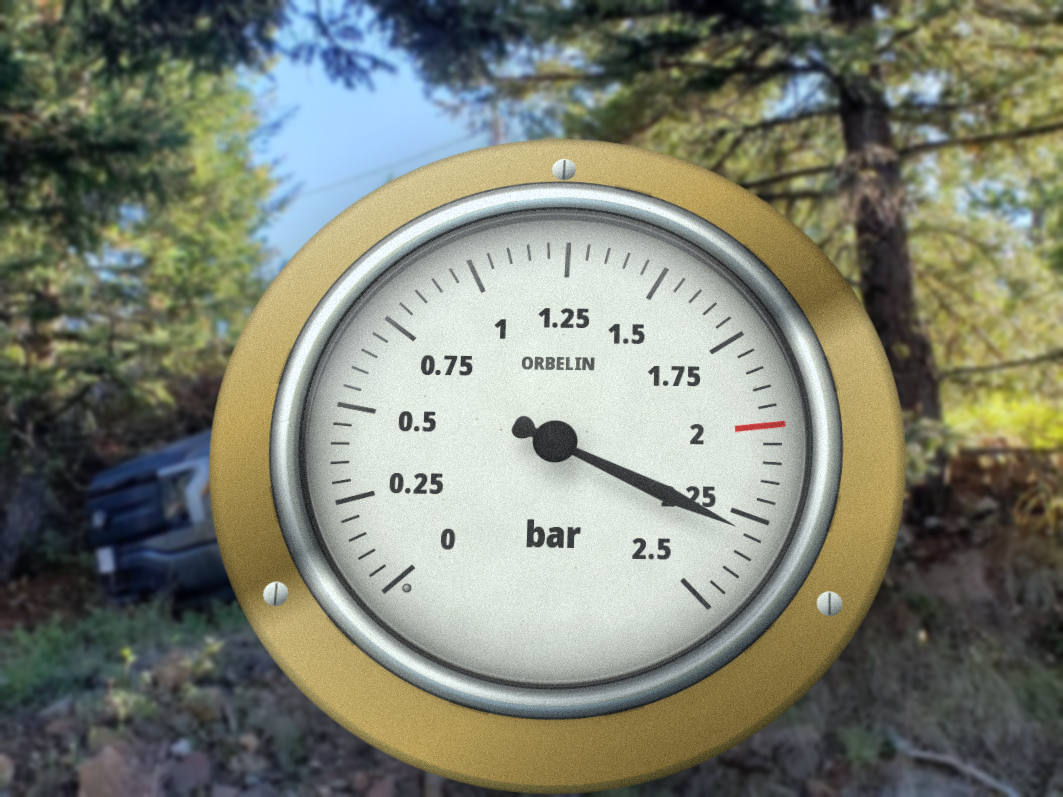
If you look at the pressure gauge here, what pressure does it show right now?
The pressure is 2.3 bar
